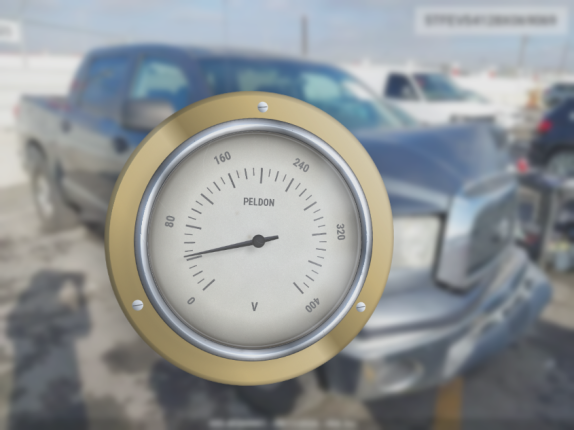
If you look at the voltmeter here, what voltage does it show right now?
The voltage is 45 V
